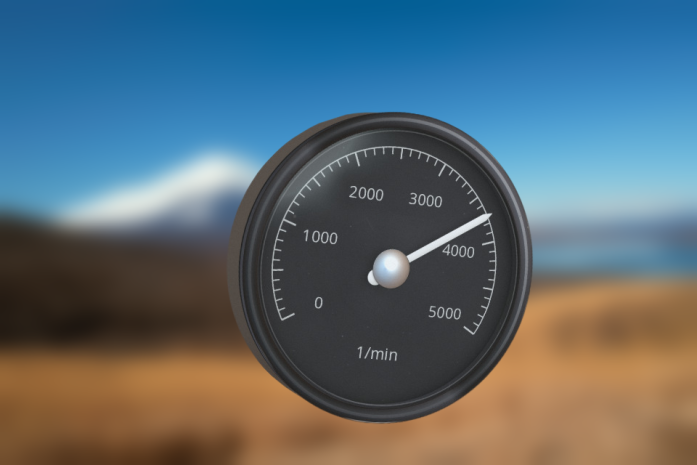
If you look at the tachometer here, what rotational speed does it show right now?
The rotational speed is 3700 rpm
